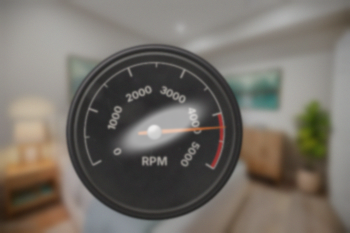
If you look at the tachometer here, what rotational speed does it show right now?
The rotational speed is 4250 rpm
